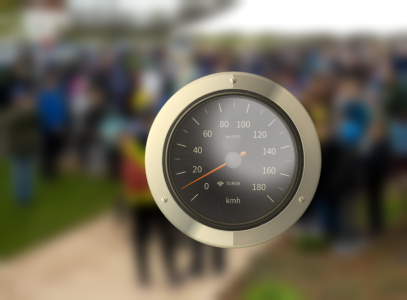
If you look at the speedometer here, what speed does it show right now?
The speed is 10 km/h
